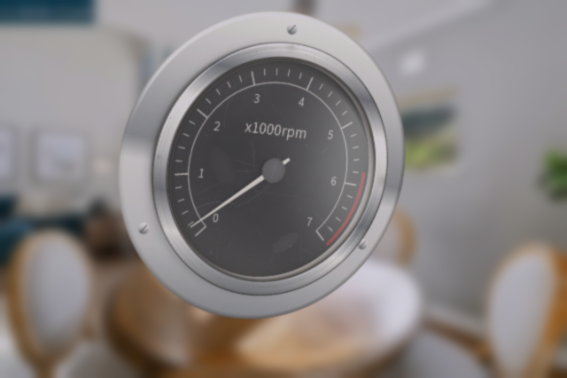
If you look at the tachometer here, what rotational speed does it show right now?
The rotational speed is 200 rpm
